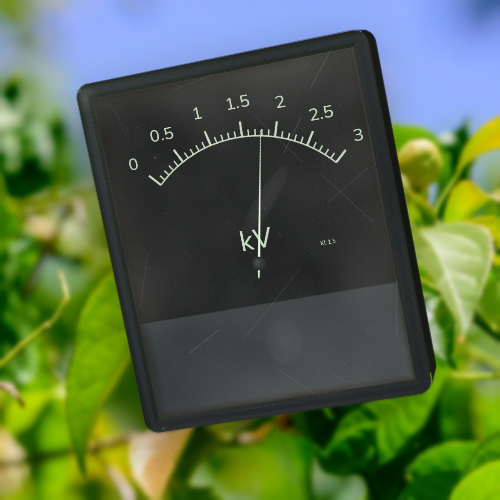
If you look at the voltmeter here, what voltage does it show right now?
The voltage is 1.8 kV
